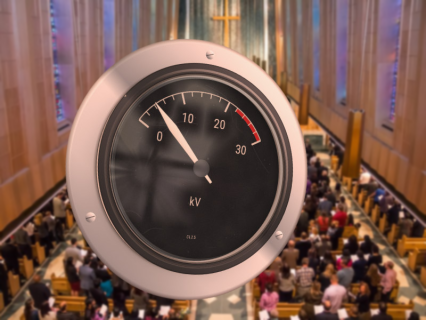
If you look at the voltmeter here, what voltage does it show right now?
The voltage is 4 kV
